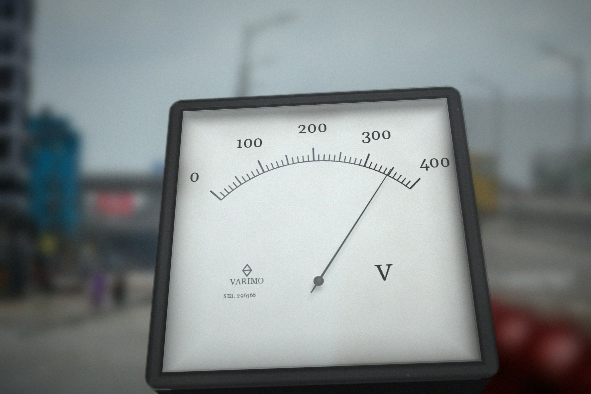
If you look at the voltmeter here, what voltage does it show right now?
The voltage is 350 V
